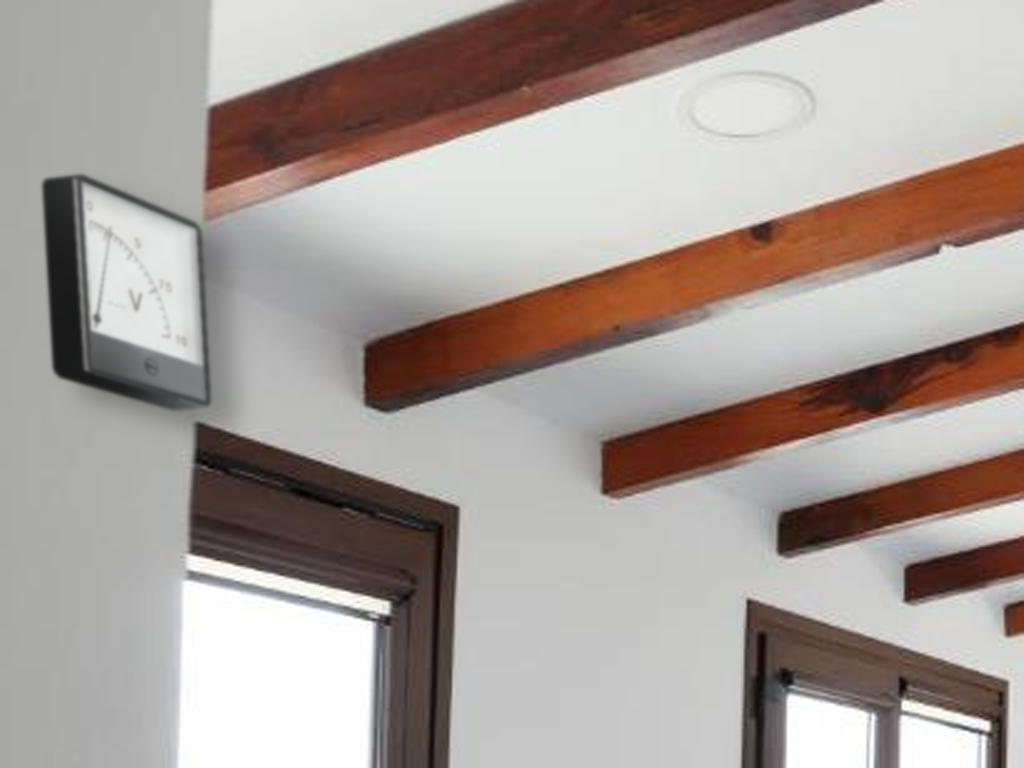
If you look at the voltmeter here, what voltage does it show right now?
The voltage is 2.5 V
